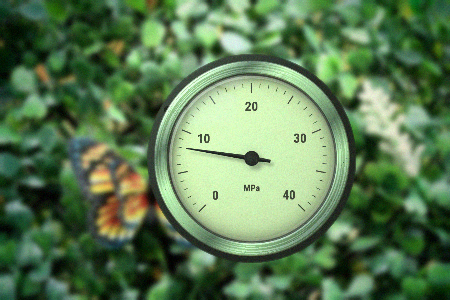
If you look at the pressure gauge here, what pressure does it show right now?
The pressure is 8 MPa
